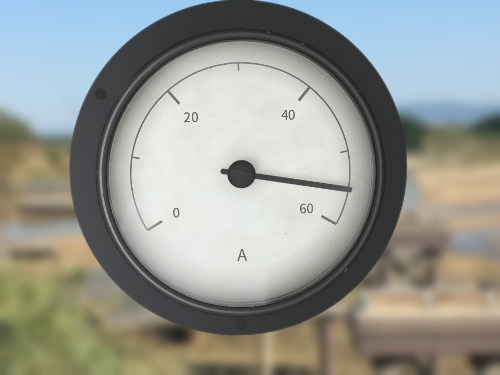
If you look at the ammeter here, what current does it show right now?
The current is 55 A
